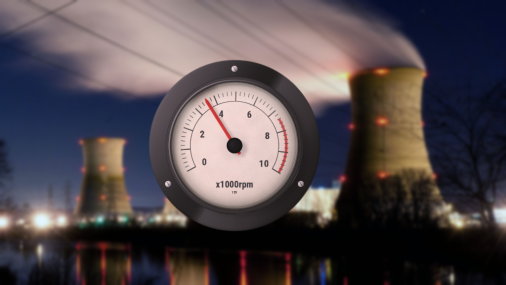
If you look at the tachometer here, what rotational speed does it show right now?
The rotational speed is 3600 rpm
